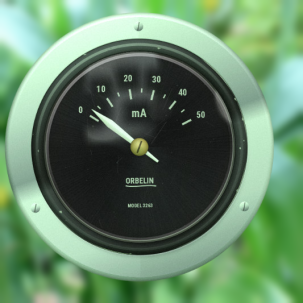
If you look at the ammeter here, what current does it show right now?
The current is 2.5 mA
